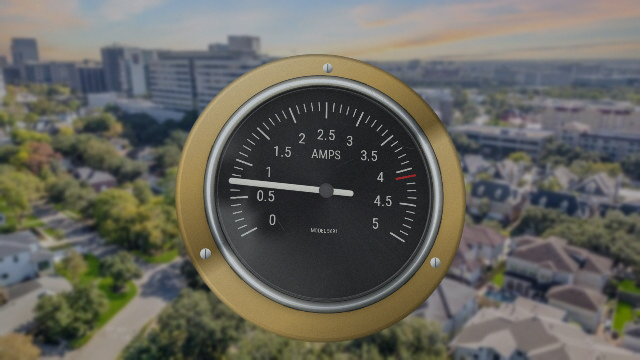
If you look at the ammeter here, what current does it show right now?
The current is 0.7 A
